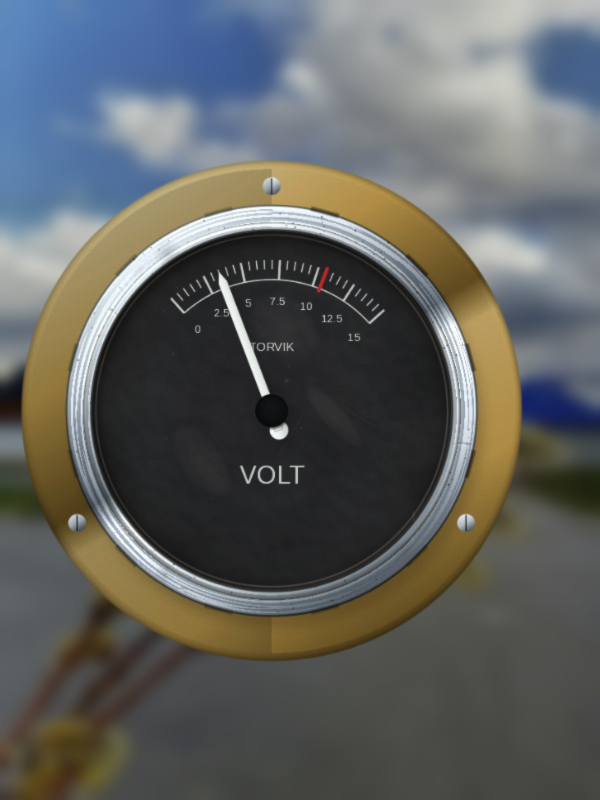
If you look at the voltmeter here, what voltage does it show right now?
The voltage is 3.5 V
